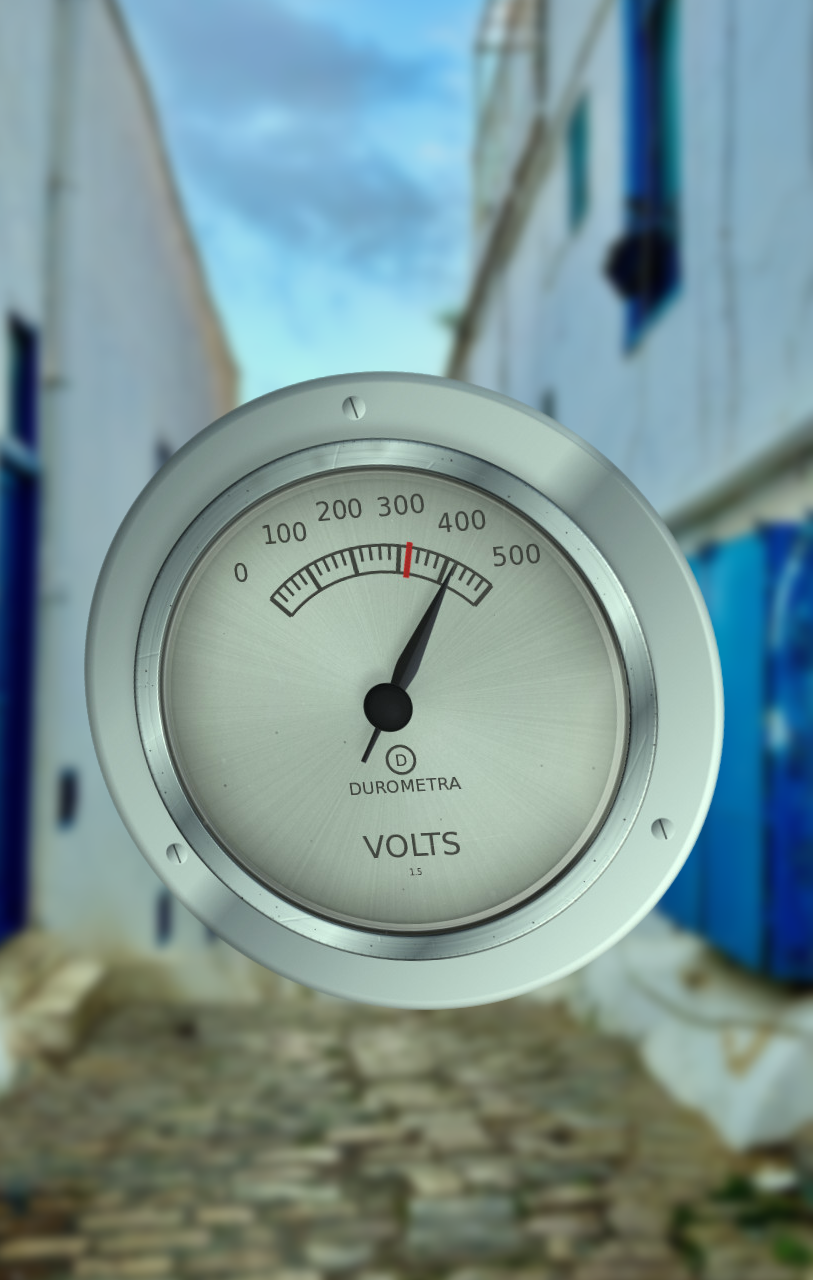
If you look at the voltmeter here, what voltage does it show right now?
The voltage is 420 V
